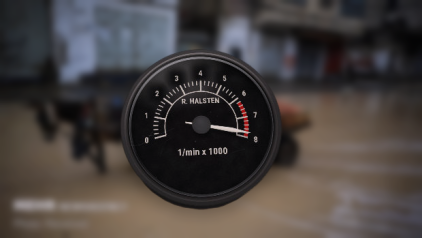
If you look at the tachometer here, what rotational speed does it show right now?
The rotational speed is 7800 rpm
